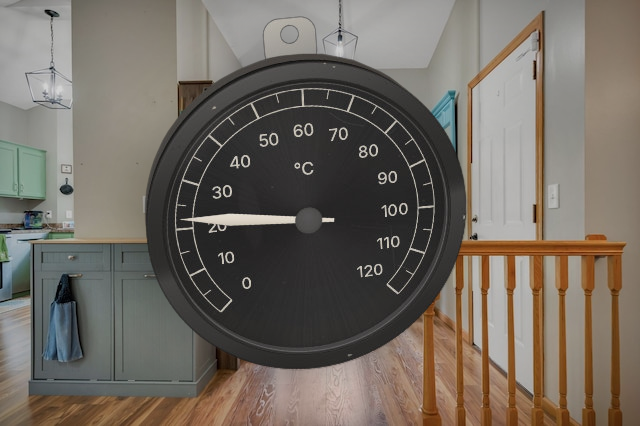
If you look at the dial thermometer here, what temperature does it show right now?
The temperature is 22.5 °C
